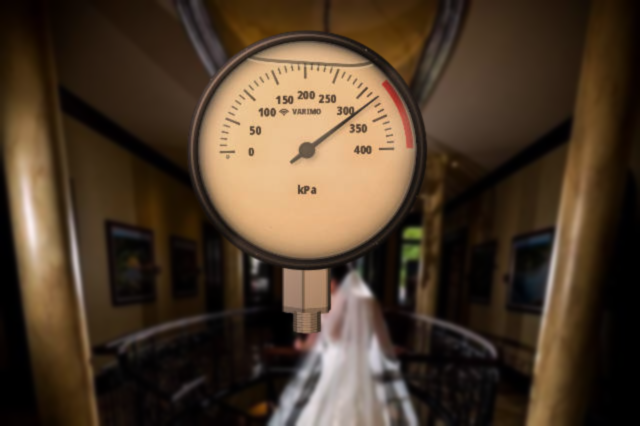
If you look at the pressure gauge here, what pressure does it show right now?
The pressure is 320 kPa
